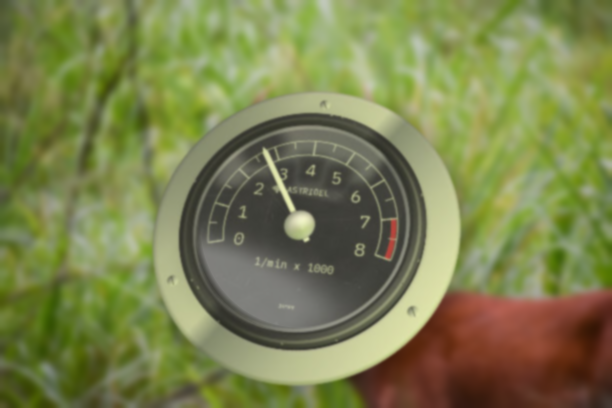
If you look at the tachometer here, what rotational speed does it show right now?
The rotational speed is 2750 rpm
